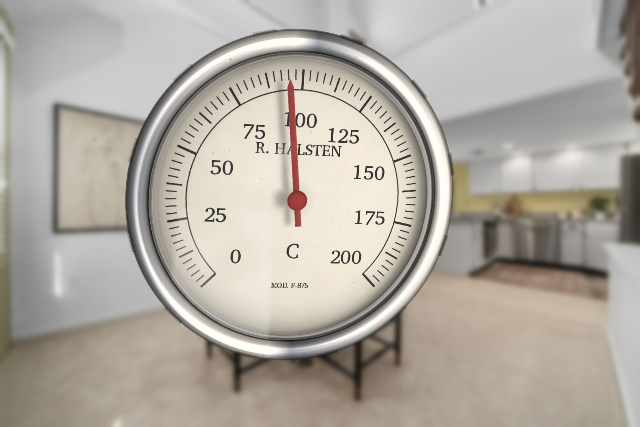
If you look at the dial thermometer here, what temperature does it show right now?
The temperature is 95 °C
